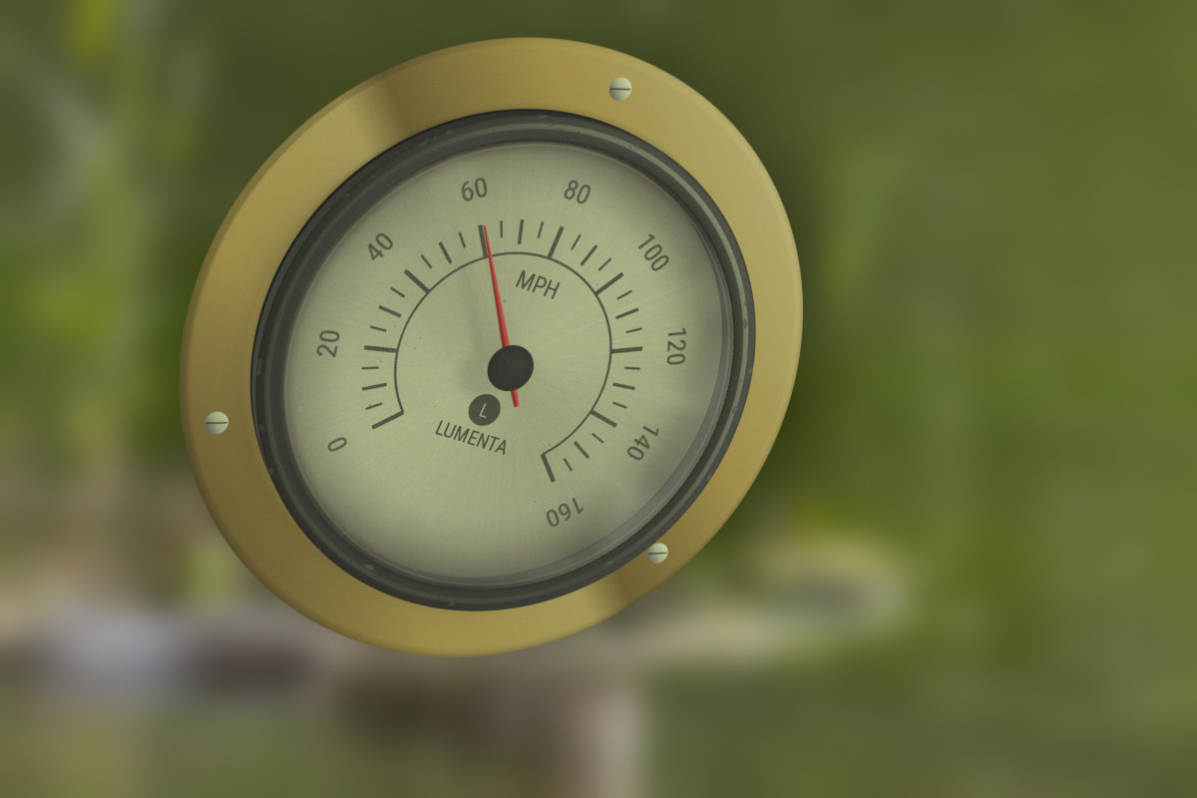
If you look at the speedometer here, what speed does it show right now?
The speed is 60 mph
